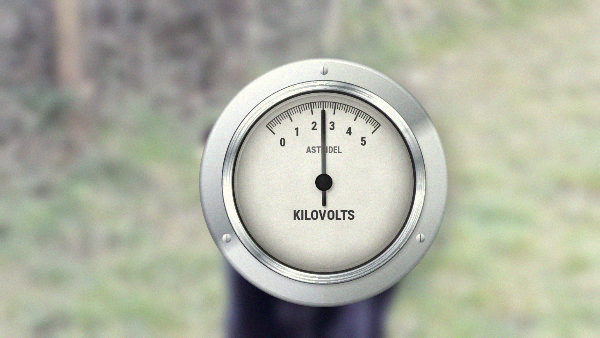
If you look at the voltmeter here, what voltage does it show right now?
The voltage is 2.5 kV
